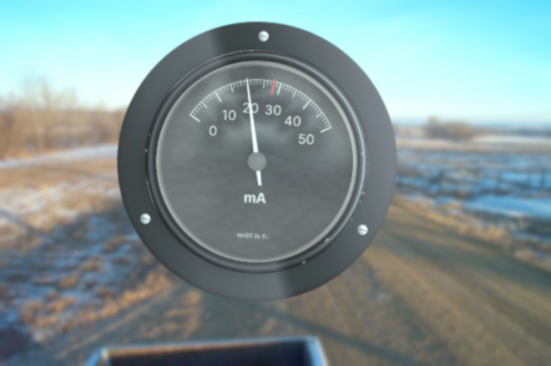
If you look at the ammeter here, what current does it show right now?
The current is 20 mA
